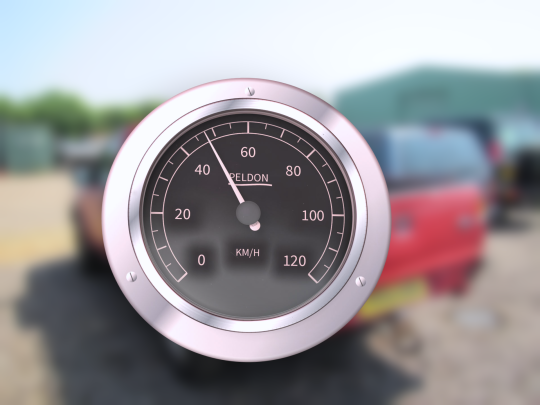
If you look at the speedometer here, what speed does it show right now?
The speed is 47.5 km/h
